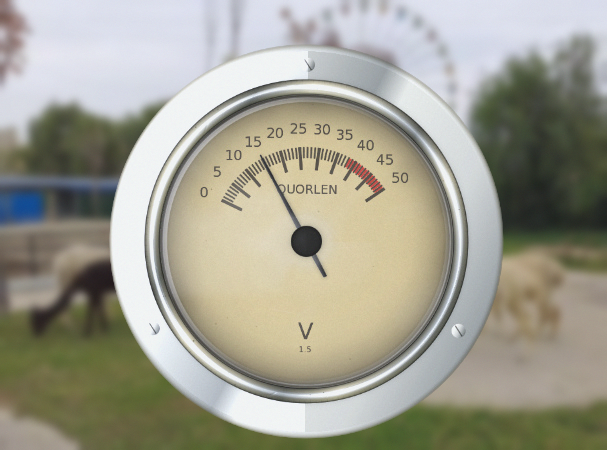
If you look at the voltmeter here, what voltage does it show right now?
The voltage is 15 V
